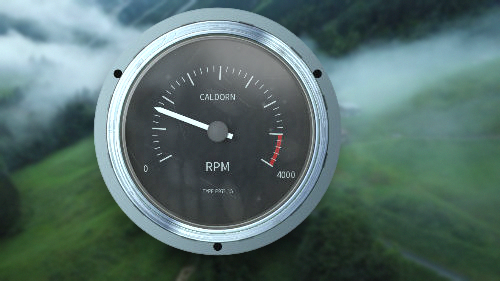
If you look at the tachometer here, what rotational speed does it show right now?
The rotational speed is 800 rpm
